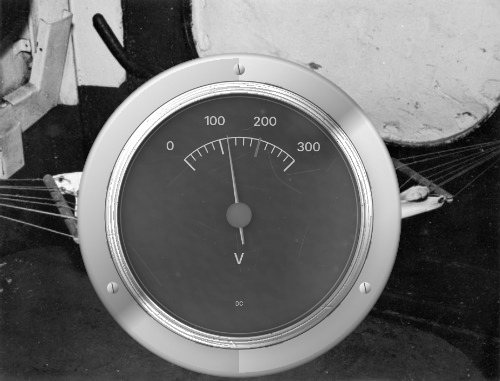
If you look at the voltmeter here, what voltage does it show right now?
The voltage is 120 V
